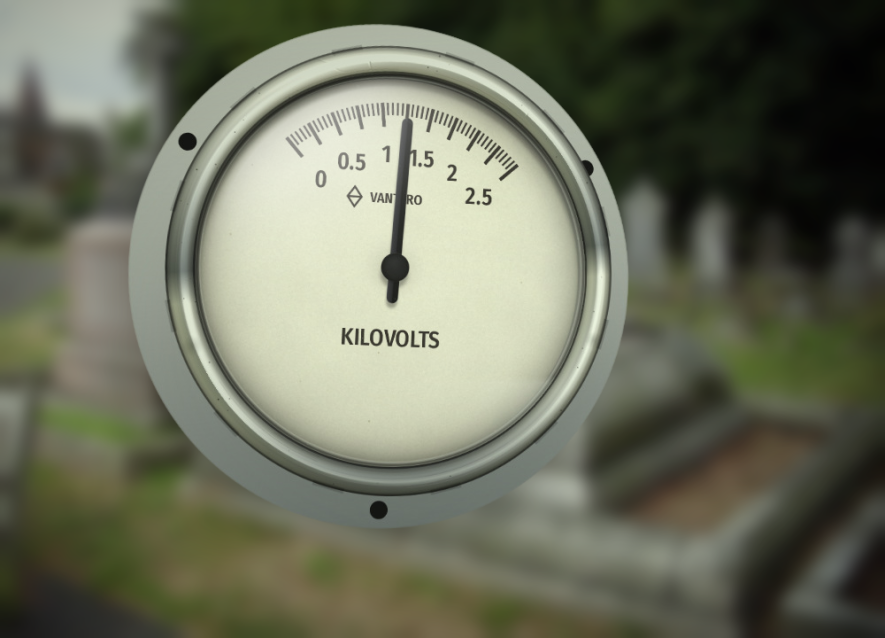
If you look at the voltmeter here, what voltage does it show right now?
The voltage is 1.25 kV
